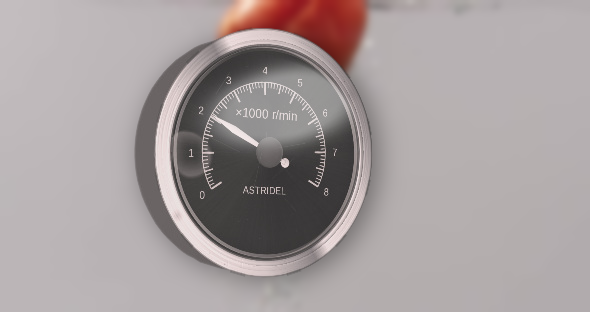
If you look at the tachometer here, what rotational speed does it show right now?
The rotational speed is 2000 rpm
